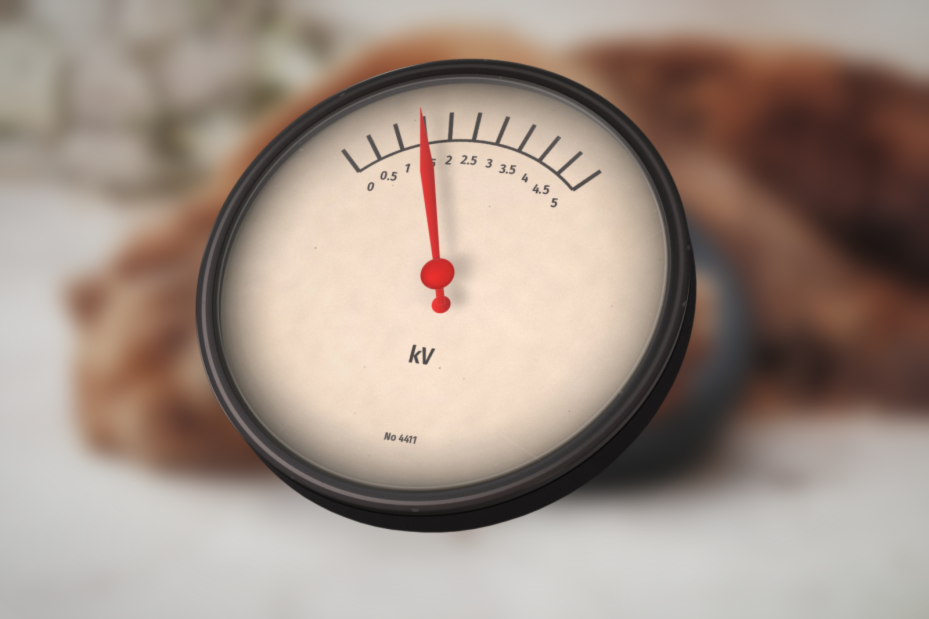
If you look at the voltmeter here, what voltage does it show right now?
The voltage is 1.5 kV
